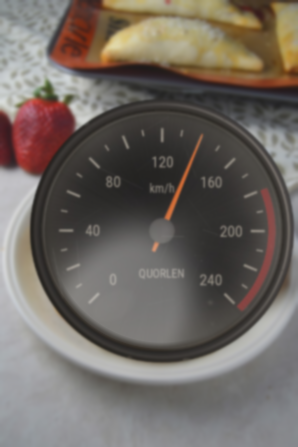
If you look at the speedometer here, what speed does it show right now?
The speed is 140 km/h
